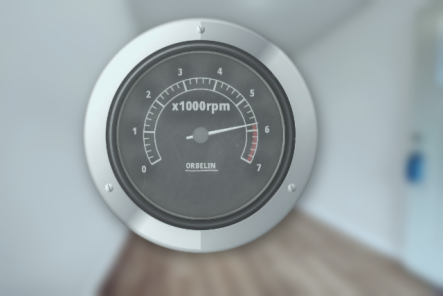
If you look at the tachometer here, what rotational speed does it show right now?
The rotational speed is 5800 rpm
